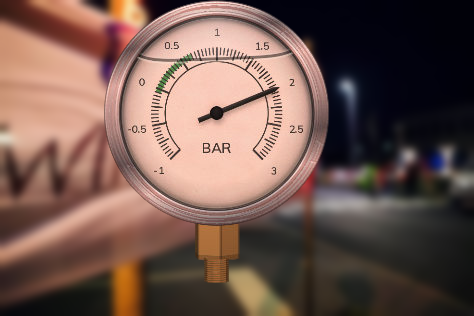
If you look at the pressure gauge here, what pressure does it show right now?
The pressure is 2 bar
